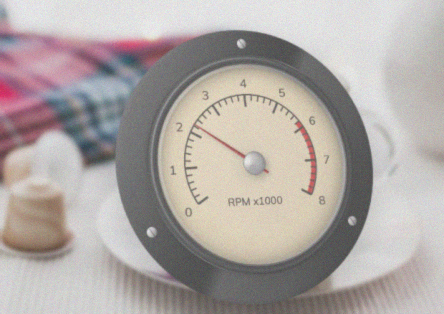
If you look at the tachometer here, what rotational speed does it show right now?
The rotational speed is 2200 rpm
